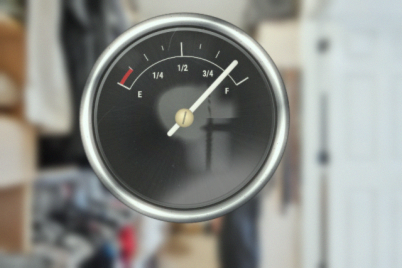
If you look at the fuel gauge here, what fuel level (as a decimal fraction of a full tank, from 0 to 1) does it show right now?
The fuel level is 0.875
